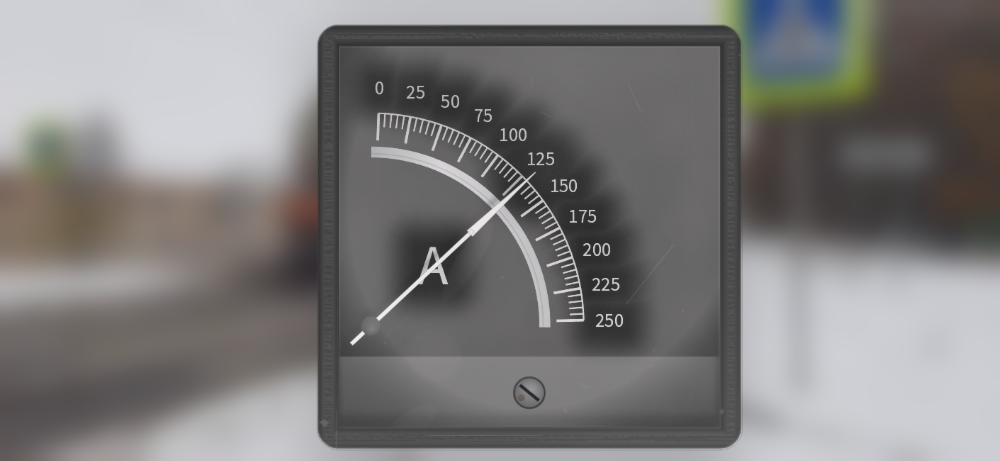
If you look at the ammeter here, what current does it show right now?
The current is 130 A
